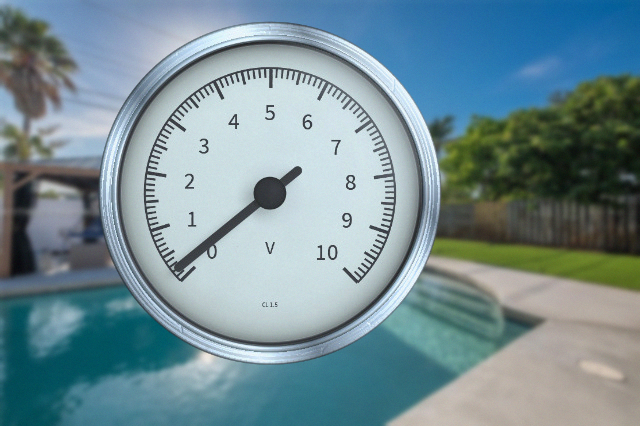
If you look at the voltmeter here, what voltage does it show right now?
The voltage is 0.2 V
